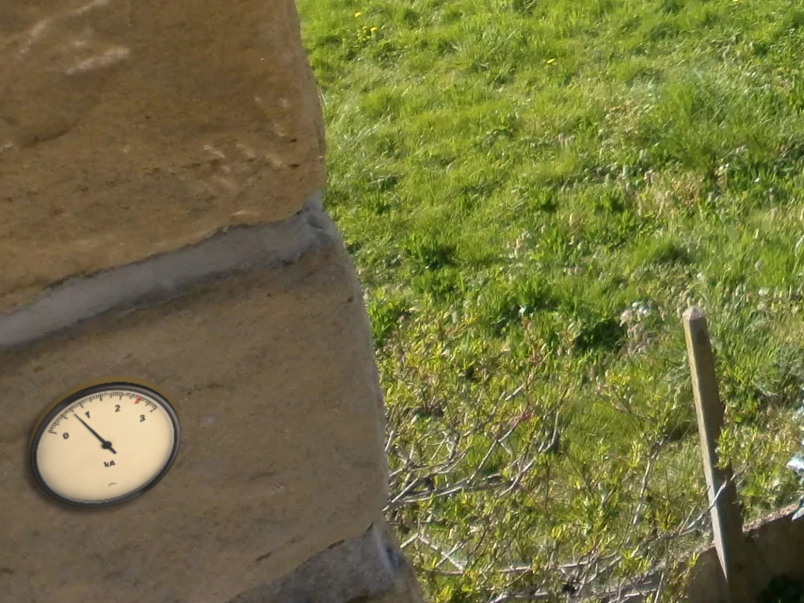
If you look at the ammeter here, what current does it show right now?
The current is 0.75 kA
